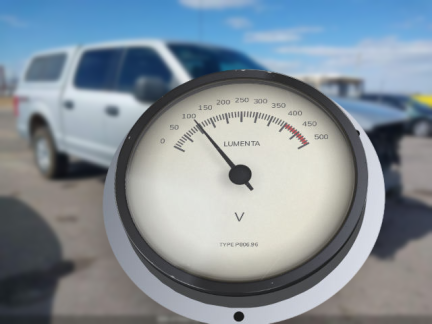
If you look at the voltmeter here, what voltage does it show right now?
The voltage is 100 V
